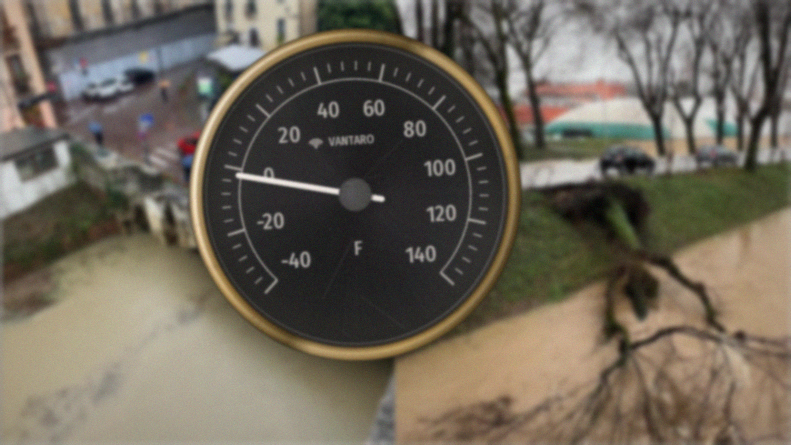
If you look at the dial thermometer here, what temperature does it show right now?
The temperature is -2 °F
